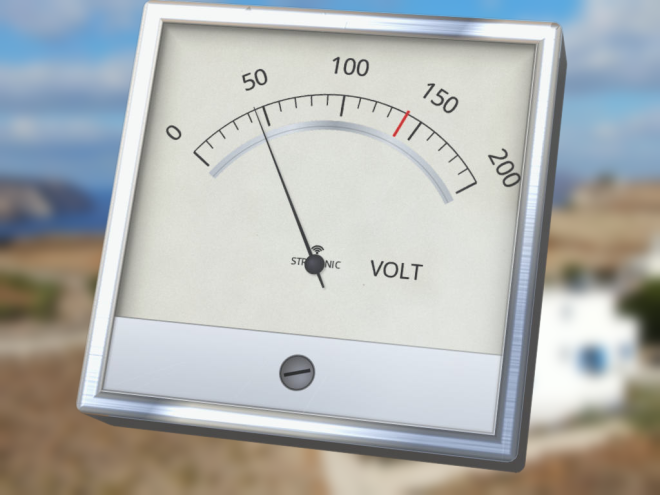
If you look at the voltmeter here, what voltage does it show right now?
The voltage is 45 V
